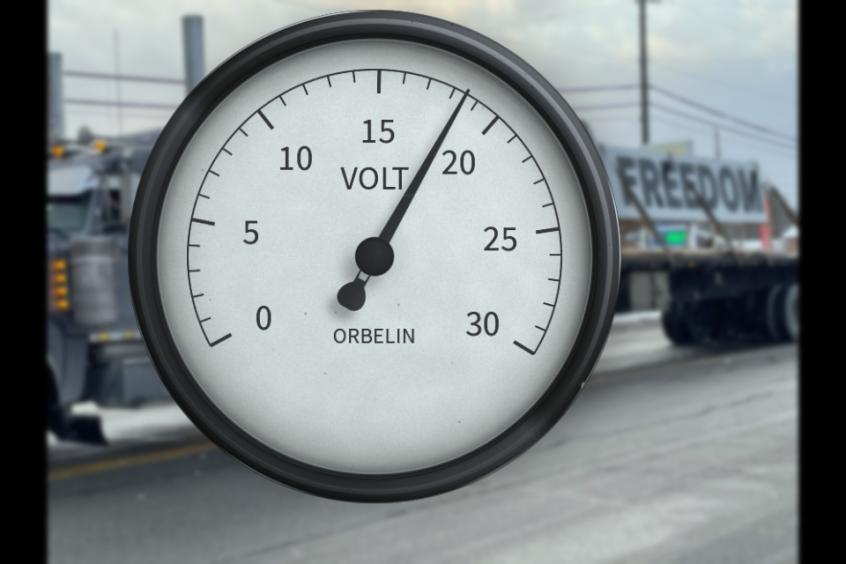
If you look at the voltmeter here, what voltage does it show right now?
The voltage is 18.5 V
